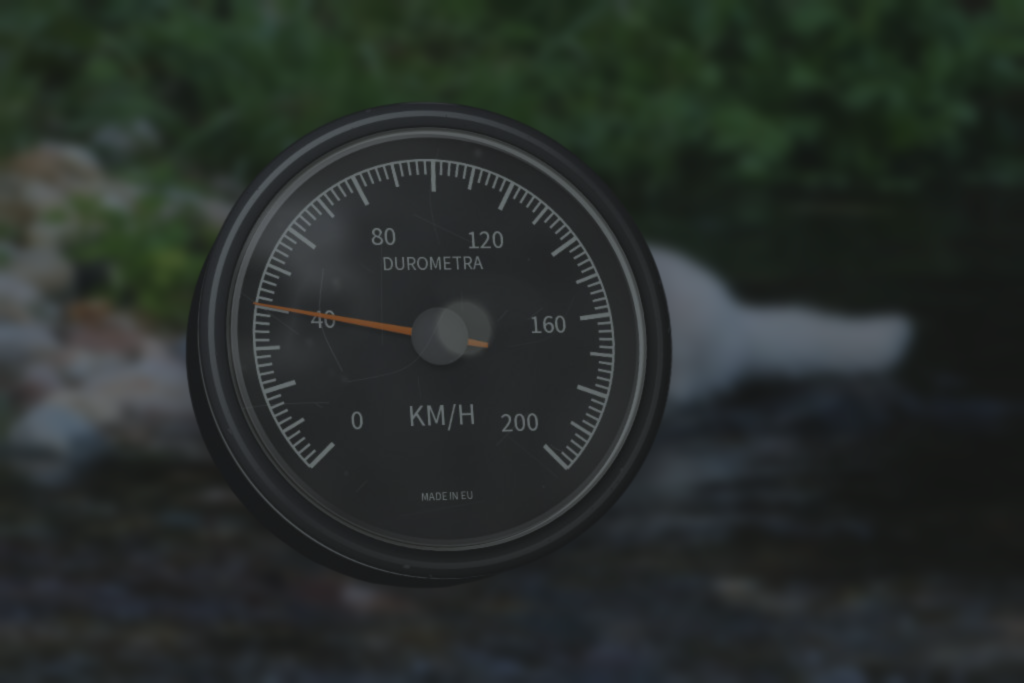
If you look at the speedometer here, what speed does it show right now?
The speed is 40 km/h
